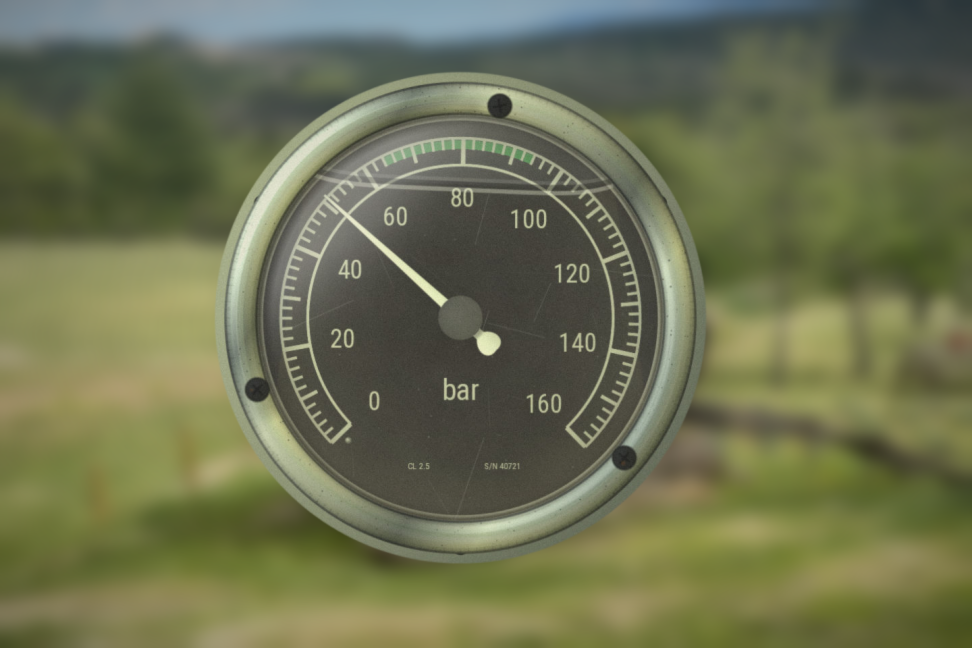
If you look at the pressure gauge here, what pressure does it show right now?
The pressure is 51 bar
